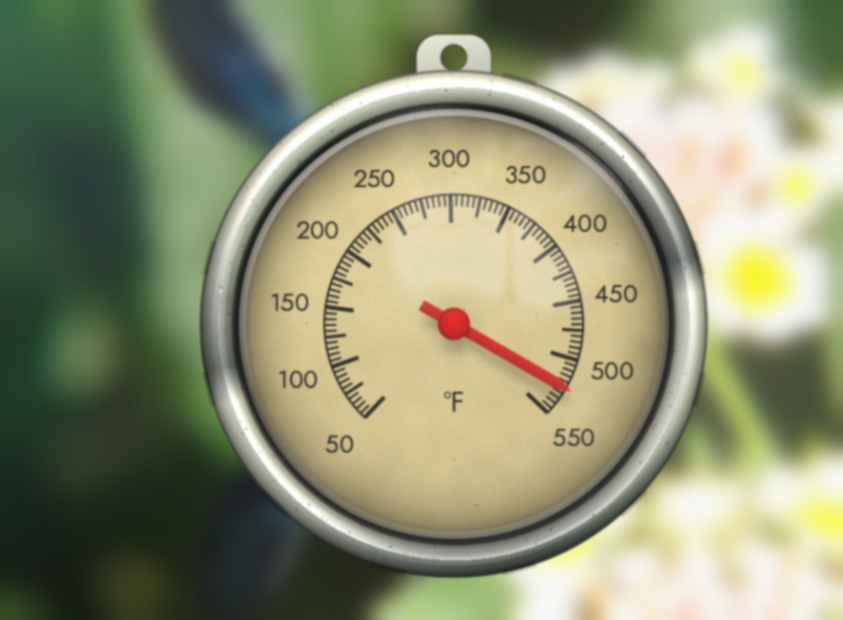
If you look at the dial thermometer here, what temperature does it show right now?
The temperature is 525 °F
